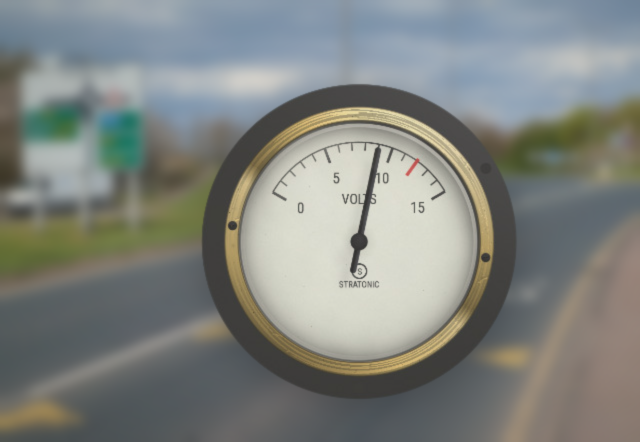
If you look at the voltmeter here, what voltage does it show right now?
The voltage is 9 V
